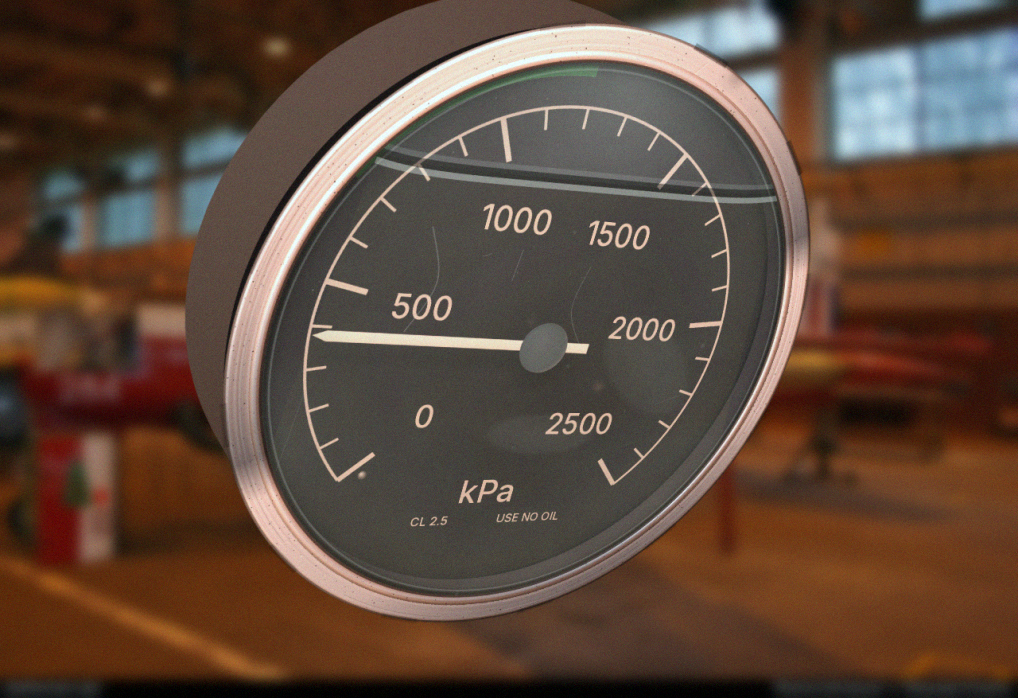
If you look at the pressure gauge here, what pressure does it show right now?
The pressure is 400 kPa
